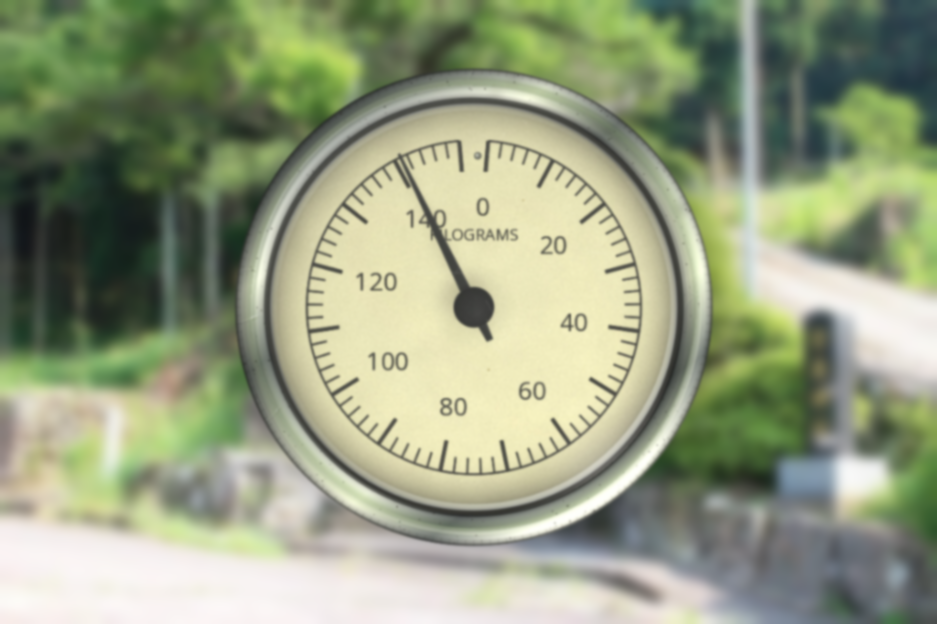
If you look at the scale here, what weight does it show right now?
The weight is 141 kg
